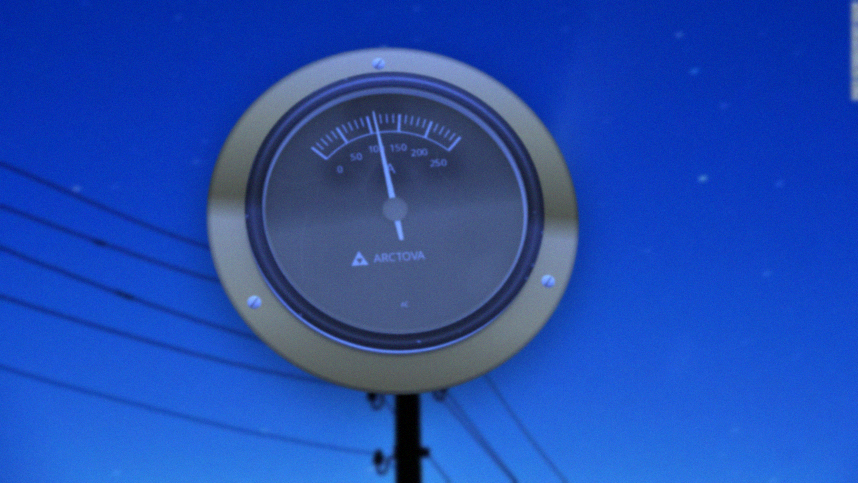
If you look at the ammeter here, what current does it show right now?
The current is 110 A
